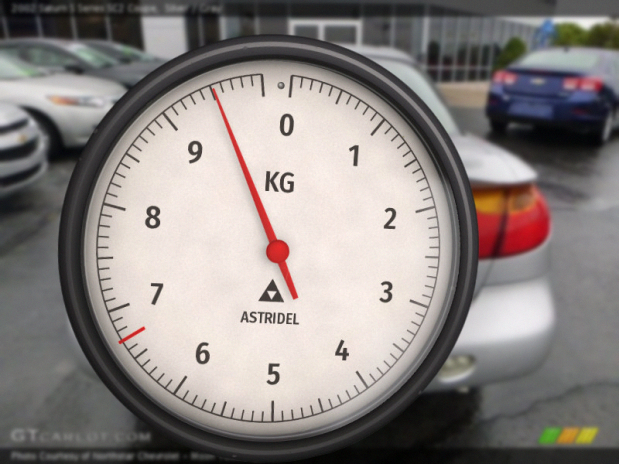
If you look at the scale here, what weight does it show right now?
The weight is 9.5 kg
